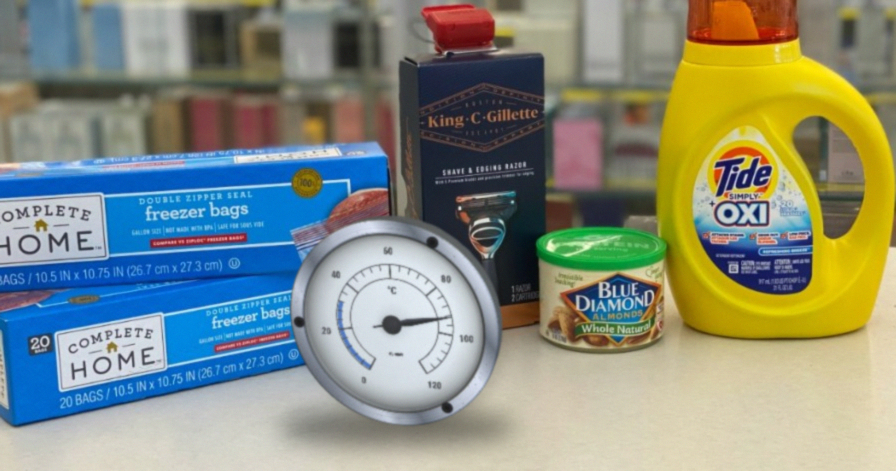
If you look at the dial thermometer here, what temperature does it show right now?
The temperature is 92 °C
